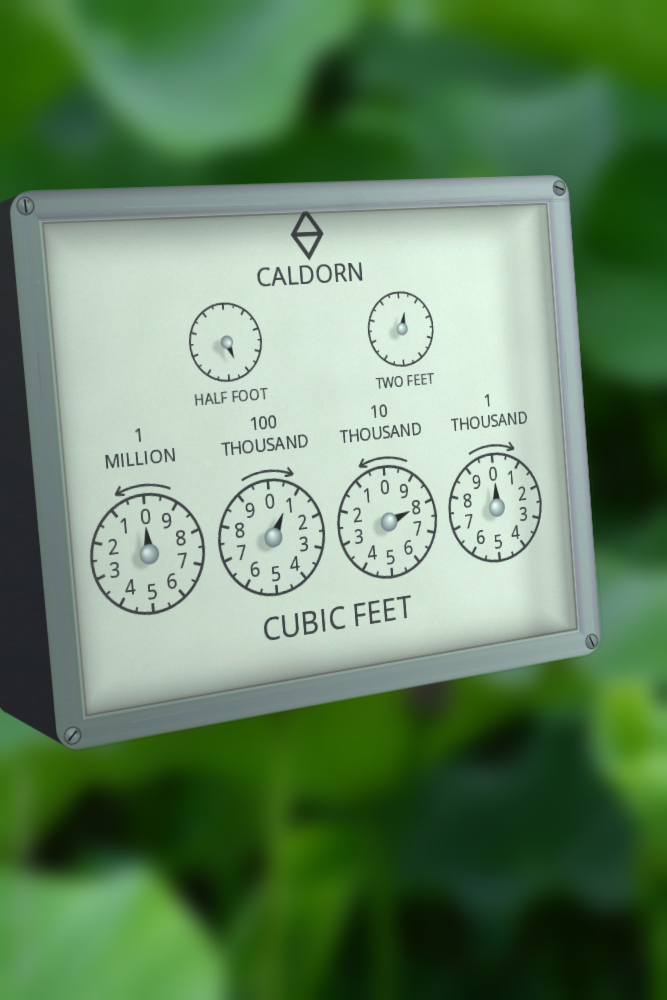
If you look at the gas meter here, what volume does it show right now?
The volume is 8000 ft³
